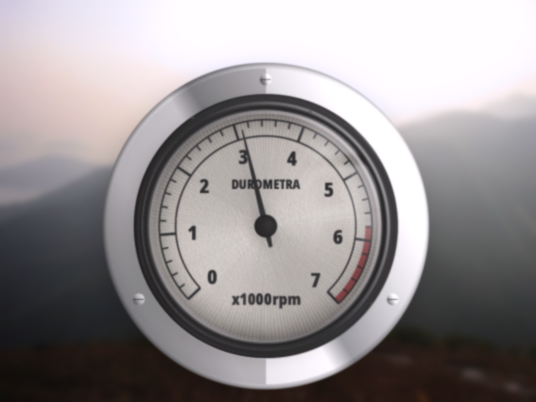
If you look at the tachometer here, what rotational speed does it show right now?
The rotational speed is 3100 rpm
